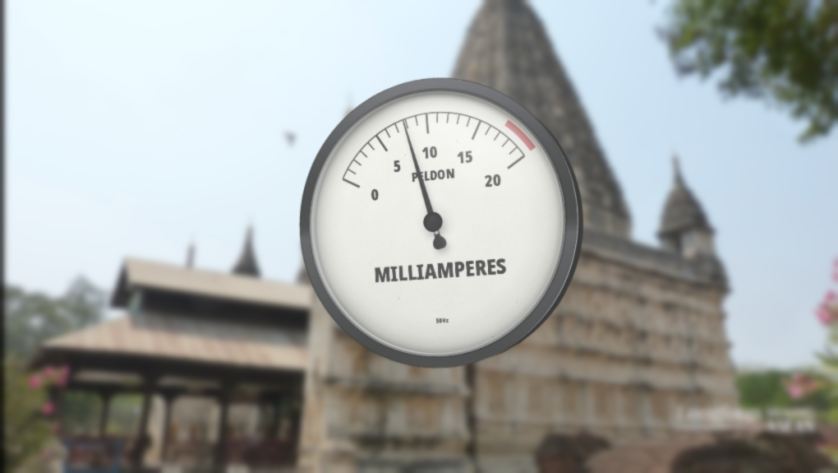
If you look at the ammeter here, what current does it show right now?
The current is 8 mA
